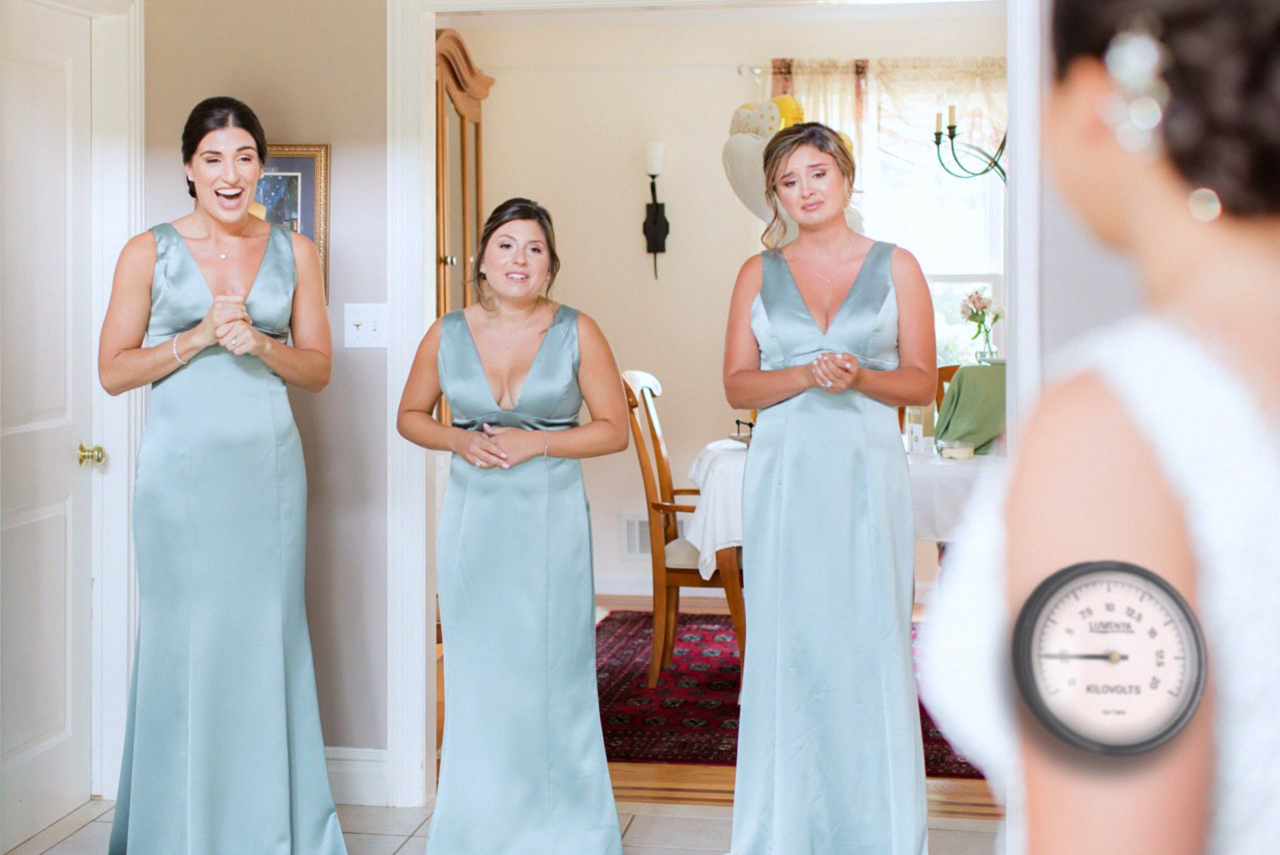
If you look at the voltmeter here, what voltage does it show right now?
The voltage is 2.5 kV
